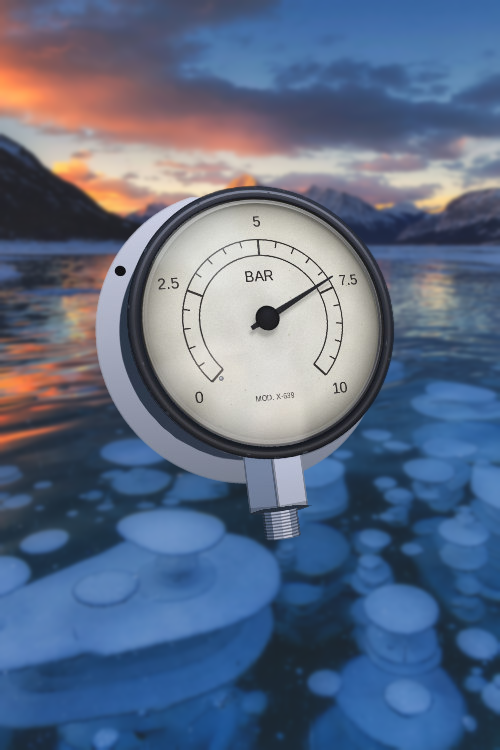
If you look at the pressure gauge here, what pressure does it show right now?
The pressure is 7.25 bar
